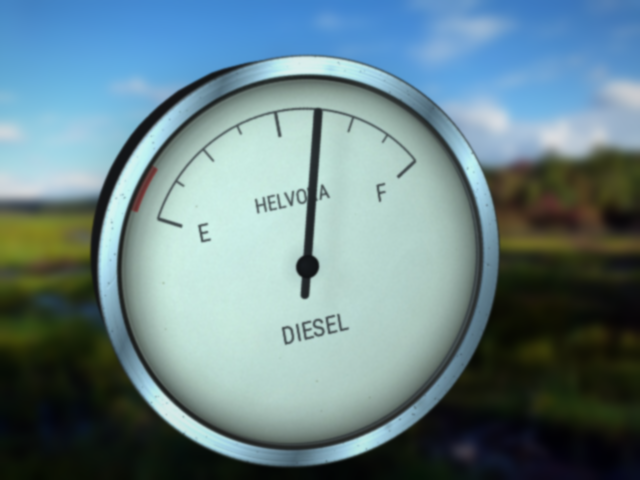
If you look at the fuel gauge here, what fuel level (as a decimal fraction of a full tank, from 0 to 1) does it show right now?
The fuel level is 0.625
